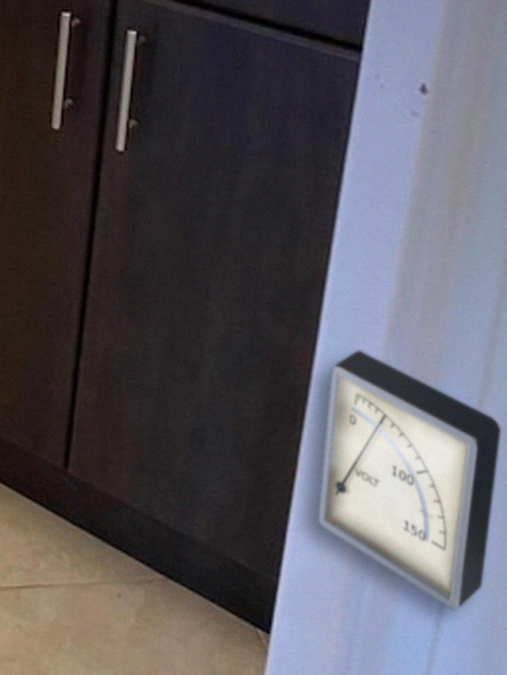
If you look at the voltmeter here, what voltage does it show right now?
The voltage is 50 V
